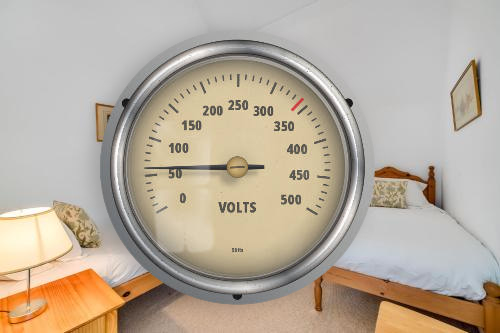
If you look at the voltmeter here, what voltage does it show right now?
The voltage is 60 V
